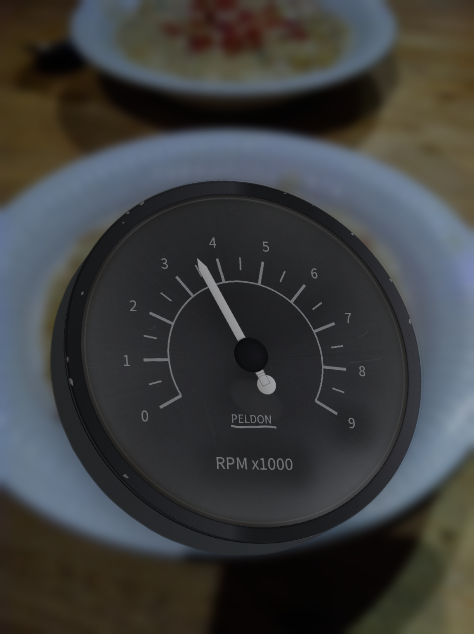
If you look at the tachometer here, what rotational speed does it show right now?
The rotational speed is 3500 rpm
